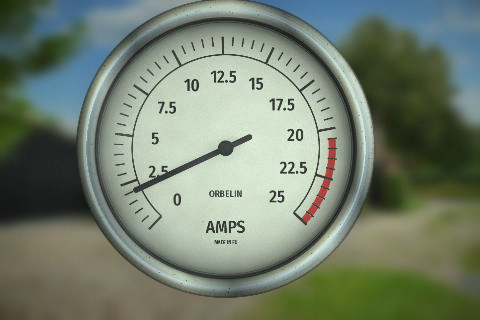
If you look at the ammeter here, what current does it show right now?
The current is 2 A
